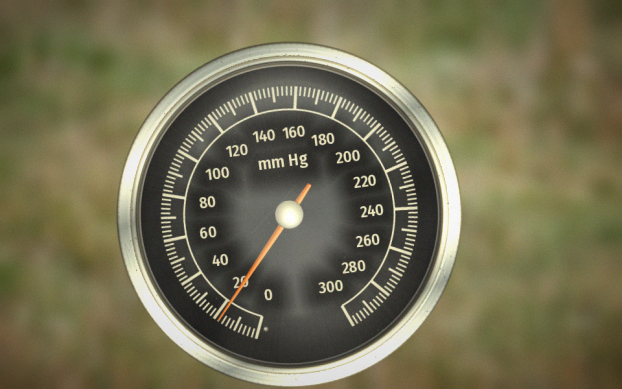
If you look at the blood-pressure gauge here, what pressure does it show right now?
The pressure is 18 mmHg
